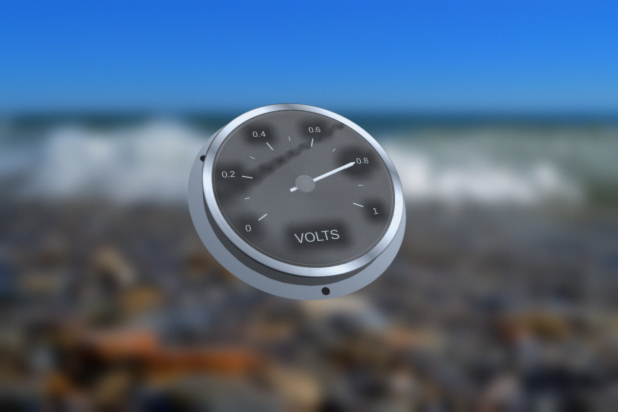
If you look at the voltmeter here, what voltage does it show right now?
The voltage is 0.8 V
